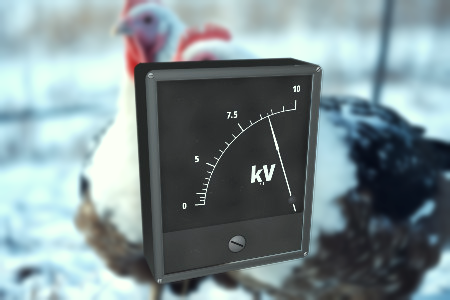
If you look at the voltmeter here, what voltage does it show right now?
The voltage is 8.75 kV
